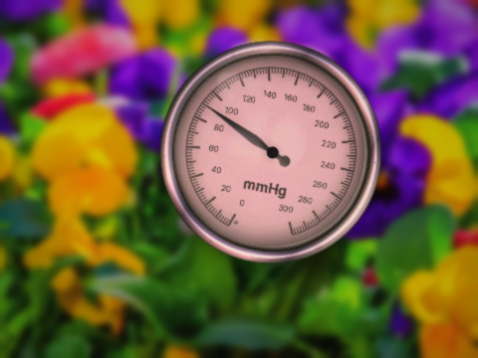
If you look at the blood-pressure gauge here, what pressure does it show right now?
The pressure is 90 mmHg
